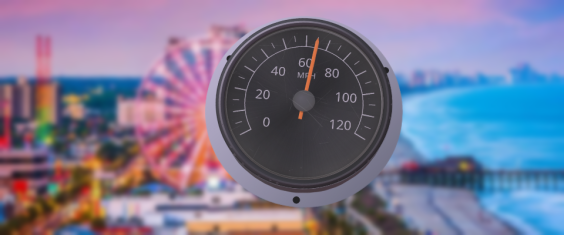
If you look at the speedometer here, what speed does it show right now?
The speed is 65 mph
